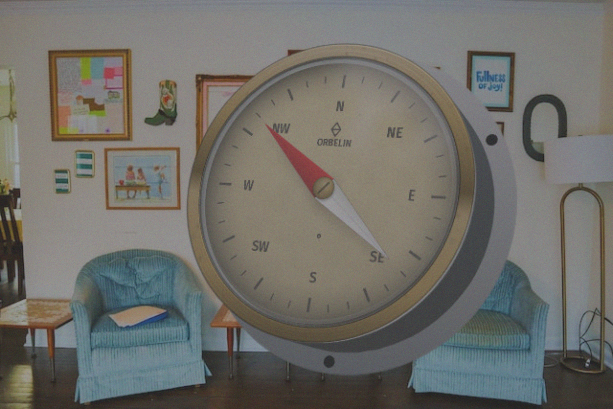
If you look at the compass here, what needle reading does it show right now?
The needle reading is 310 °
